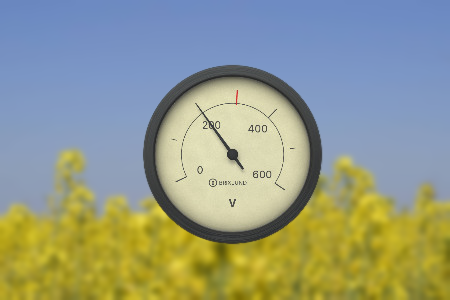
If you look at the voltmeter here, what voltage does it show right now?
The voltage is 200 V
